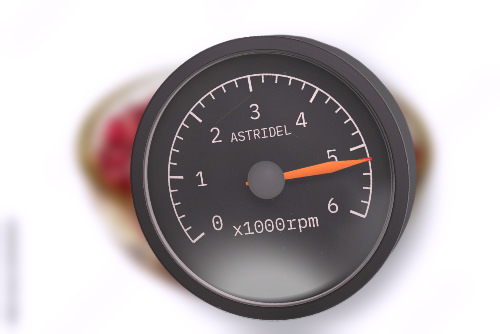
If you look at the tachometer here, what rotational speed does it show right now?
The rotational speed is 5200 rpm
